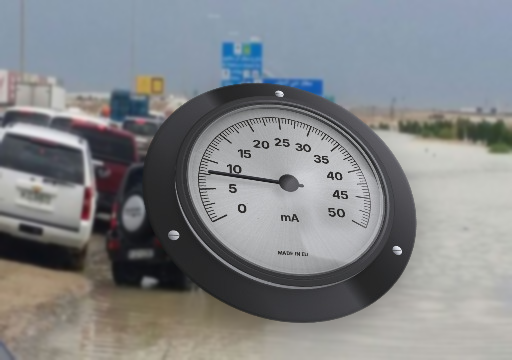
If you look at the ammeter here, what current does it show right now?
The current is 7.5 mA
